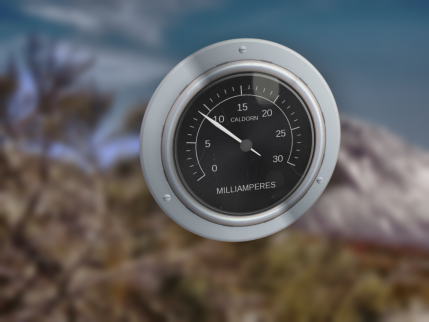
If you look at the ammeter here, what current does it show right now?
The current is 9 mA
